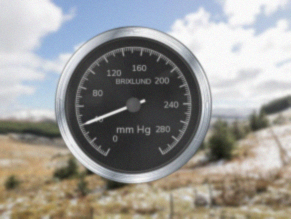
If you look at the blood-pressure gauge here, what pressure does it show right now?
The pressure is 40 mmHg
